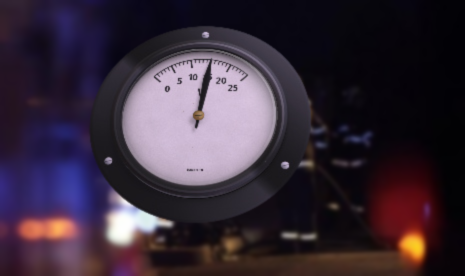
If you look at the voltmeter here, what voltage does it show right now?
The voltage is 15 V
